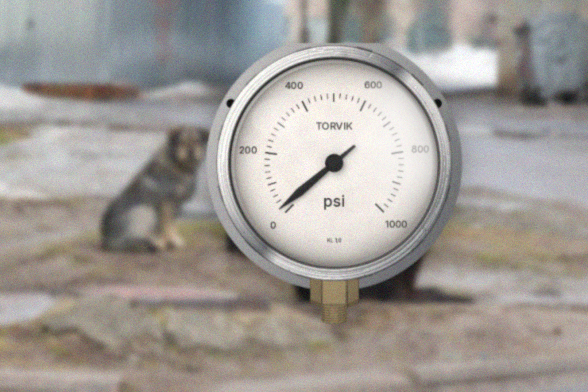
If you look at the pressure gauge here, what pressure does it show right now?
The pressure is 20 psi
